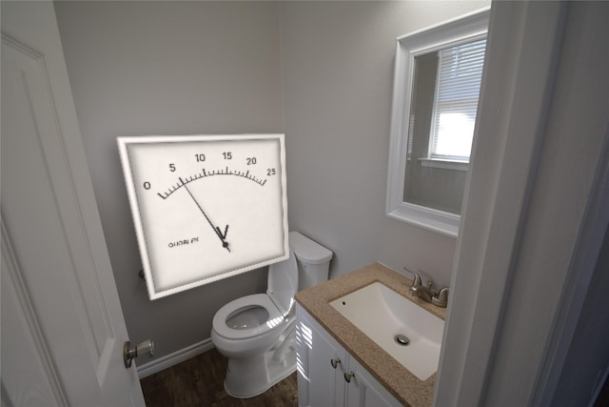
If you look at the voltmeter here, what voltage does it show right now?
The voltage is 5 V
